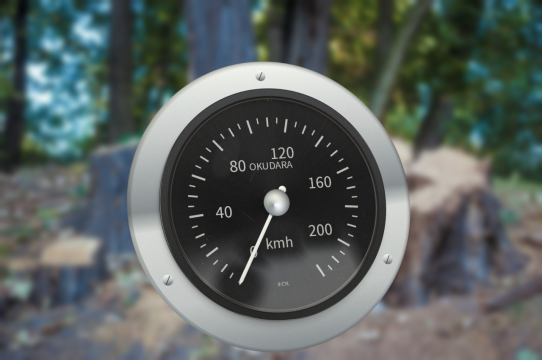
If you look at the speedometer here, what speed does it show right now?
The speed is 0 km/h
